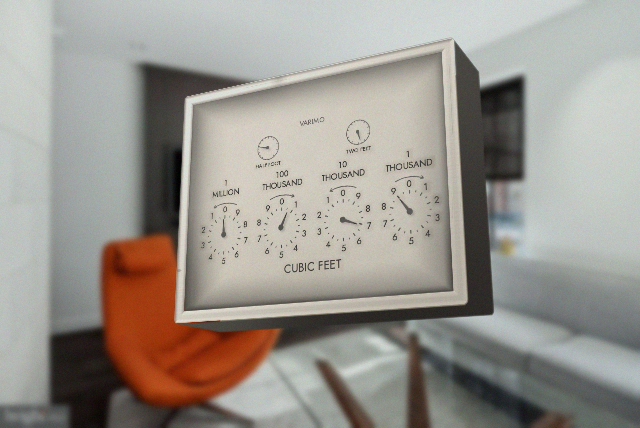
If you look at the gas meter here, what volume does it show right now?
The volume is 6900 ft³
